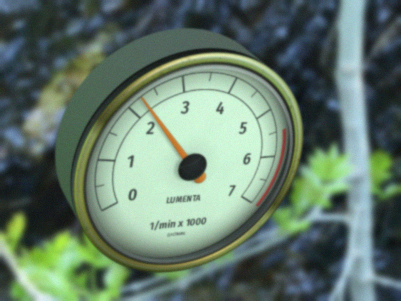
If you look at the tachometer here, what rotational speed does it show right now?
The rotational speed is 2250 rpm
